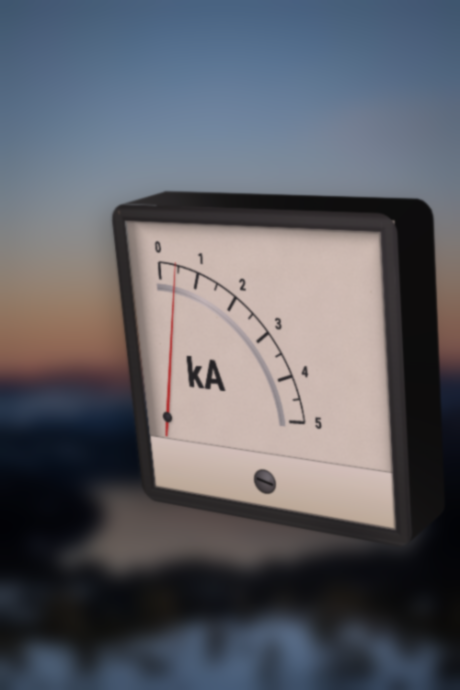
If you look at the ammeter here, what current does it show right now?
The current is 0.5 kA
